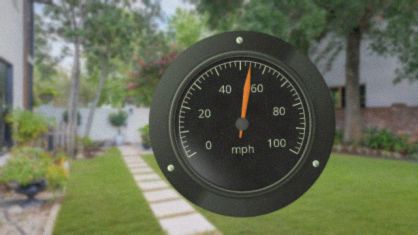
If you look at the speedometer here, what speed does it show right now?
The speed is 54 mph
